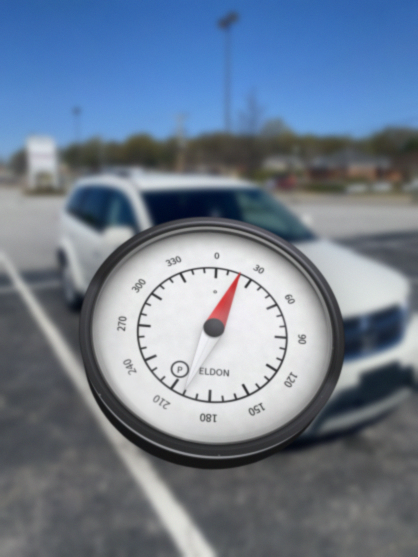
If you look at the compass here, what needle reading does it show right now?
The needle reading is 20 °
